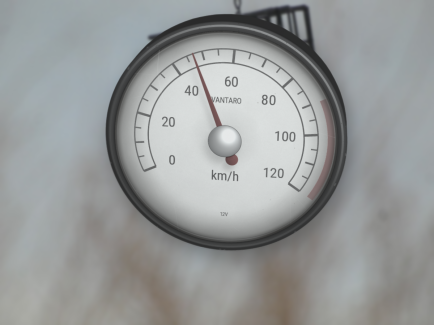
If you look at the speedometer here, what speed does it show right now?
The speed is 47.5 km/h
